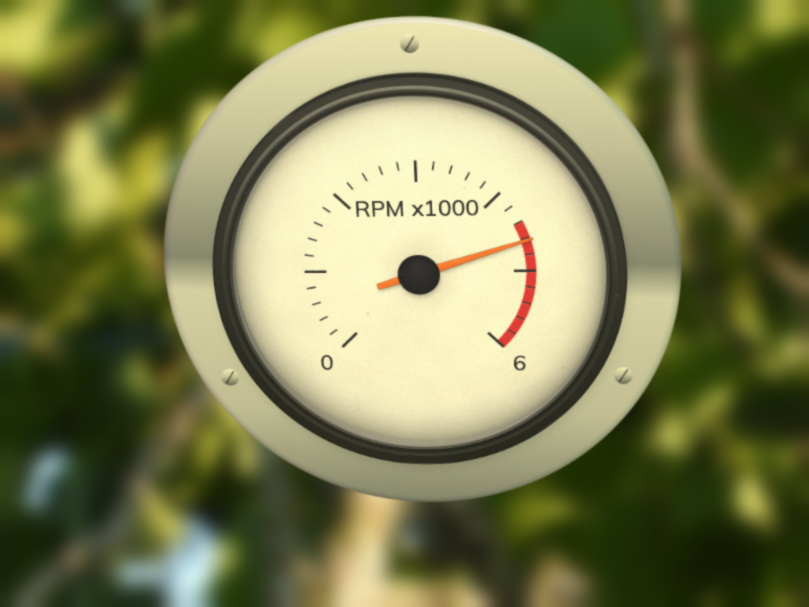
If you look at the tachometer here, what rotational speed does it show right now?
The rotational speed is 4600 rpm
